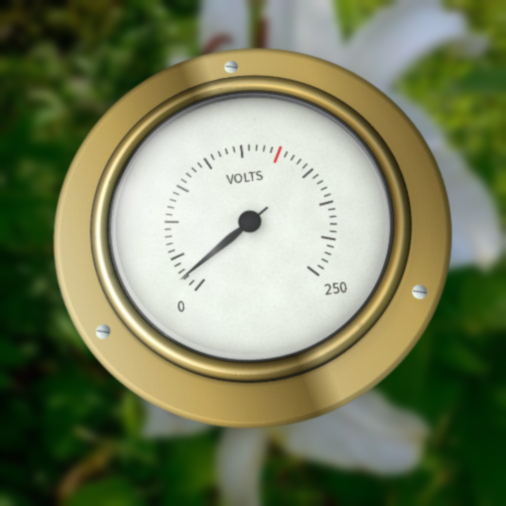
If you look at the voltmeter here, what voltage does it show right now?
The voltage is 10 V
